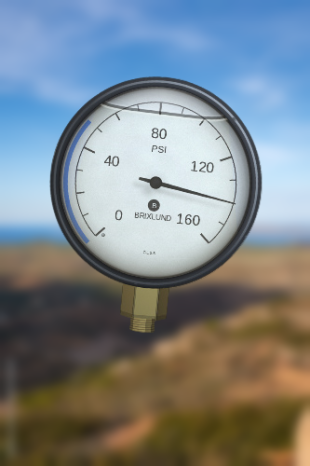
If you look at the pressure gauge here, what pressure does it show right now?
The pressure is 140 psi
